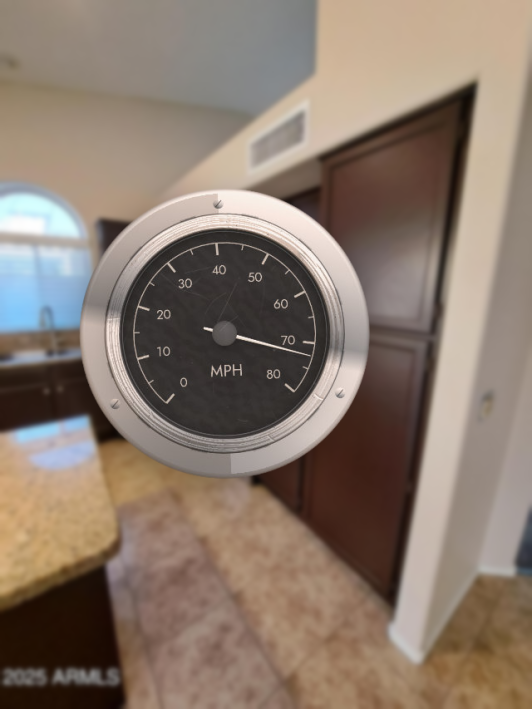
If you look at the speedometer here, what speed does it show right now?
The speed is 72.5 mph
